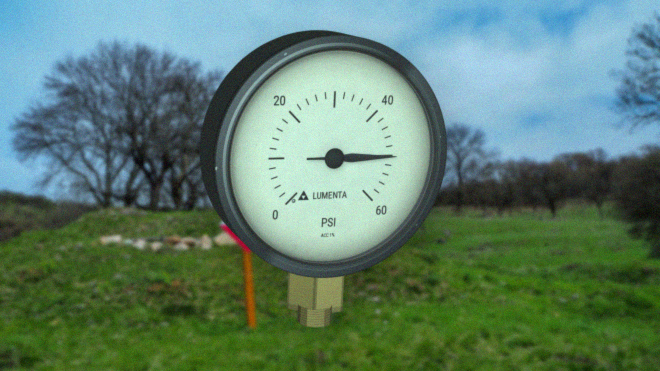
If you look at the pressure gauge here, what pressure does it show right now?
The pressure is 50 psi
